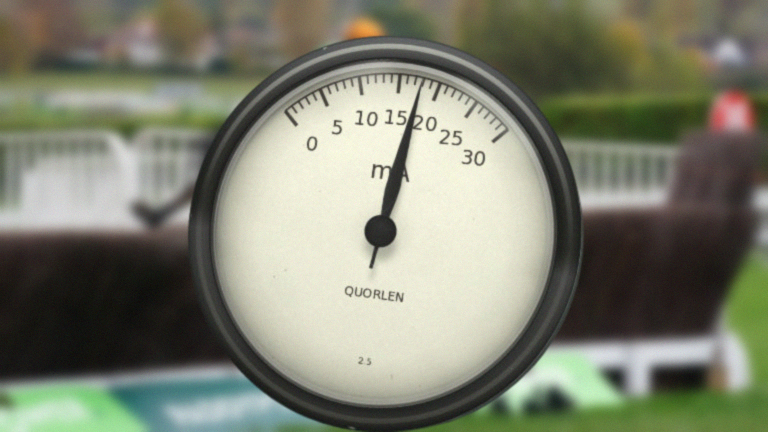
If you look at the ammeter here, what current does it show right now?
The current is 18 mA
